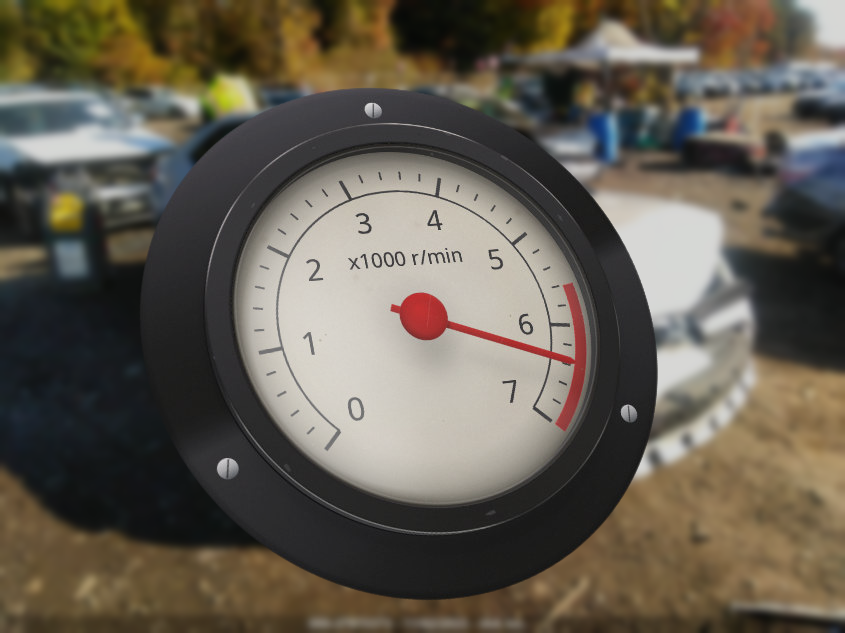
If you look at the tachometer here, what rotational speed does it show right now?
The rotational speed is 6400 rpm
